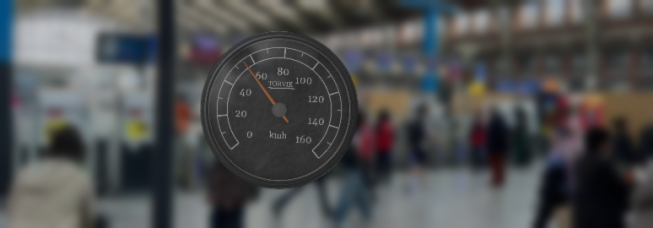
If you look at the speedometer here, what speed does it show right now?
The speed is 55 km/h
